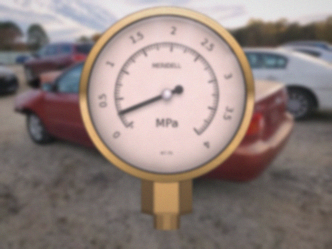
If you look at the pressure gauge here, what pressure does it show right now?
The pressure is 0.25 MPa
